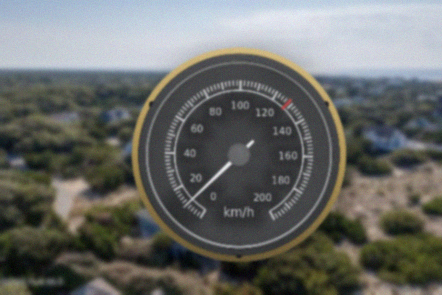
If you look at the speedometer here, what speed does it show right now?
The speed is 10 km/h
